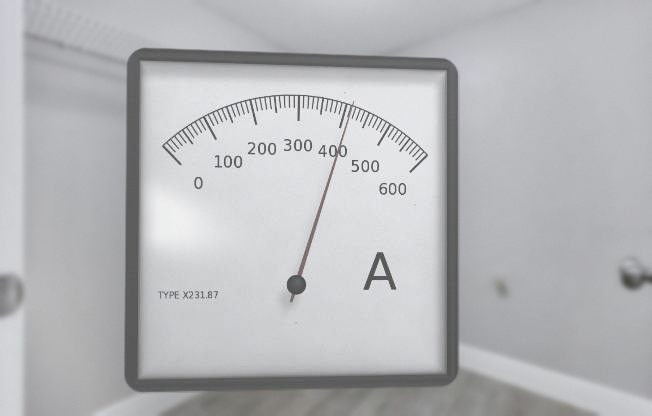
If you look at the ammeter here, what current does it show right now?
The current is 410 A
